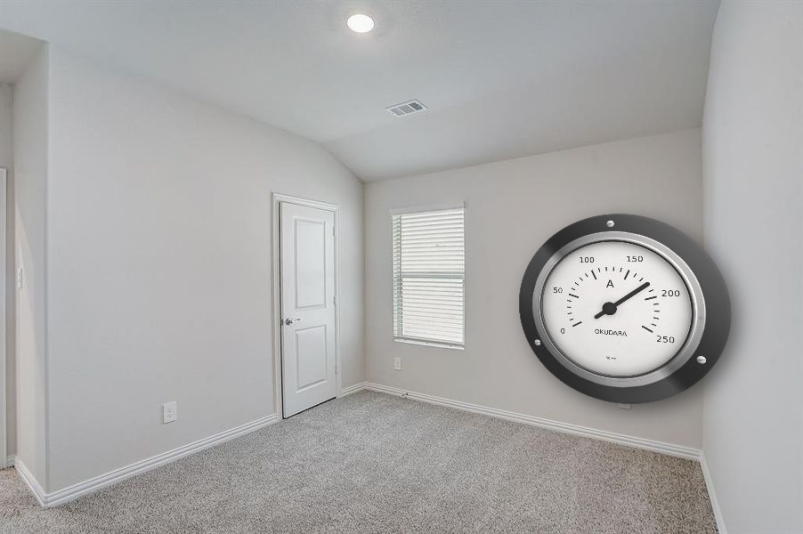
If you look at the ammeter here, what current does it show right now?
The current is 180 A
